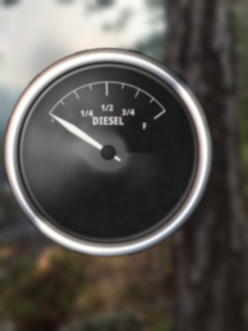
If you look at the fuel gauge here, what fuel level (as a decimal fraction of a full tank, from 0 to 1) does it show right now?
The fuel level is 0
